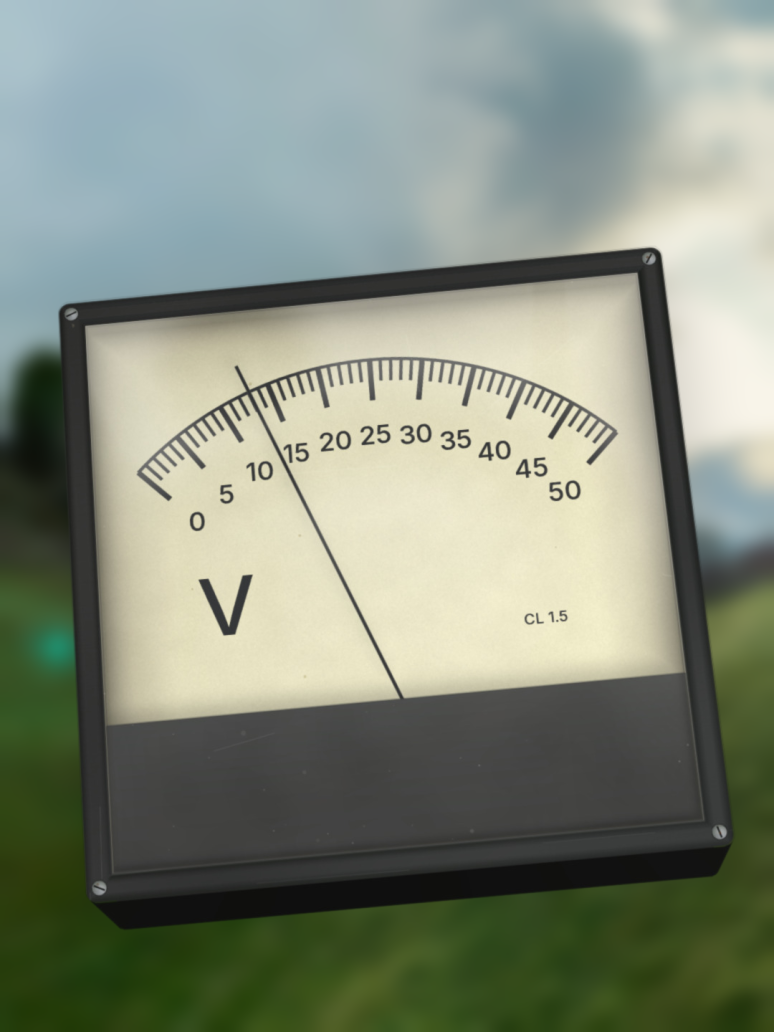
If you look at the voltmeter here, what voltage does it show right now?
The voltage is 13 V
